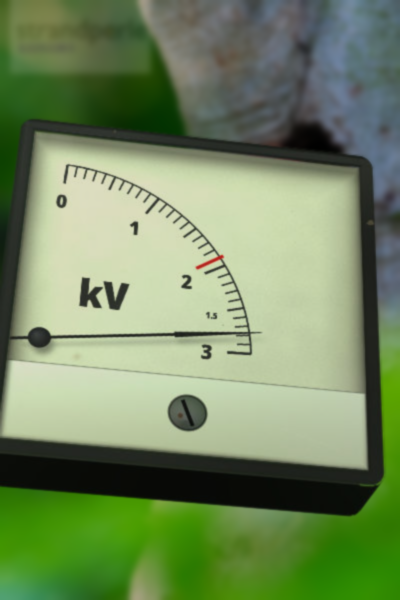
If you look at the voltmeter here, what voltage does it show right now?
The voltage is 2.8 kV
